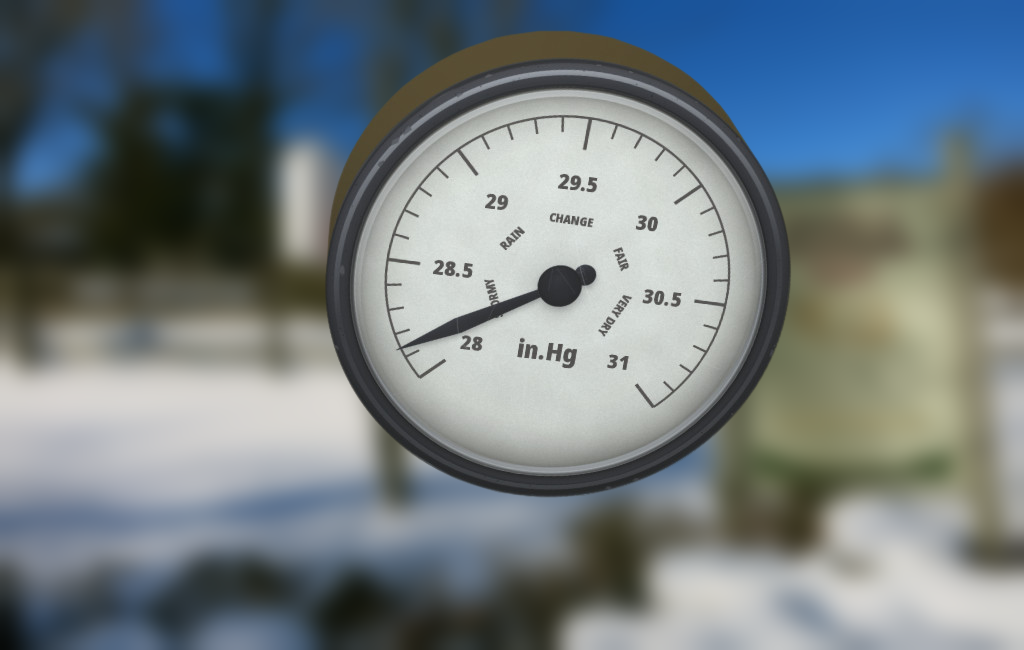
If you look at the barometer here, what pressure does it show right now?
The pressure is 28.15 inHg
